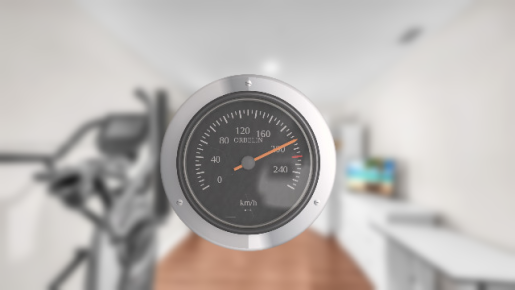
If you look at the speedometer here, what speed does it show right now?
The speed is 200 km/h
